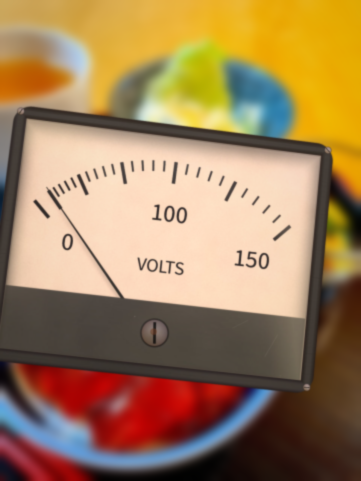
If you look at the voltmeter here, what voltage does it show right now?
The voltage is 25 V
